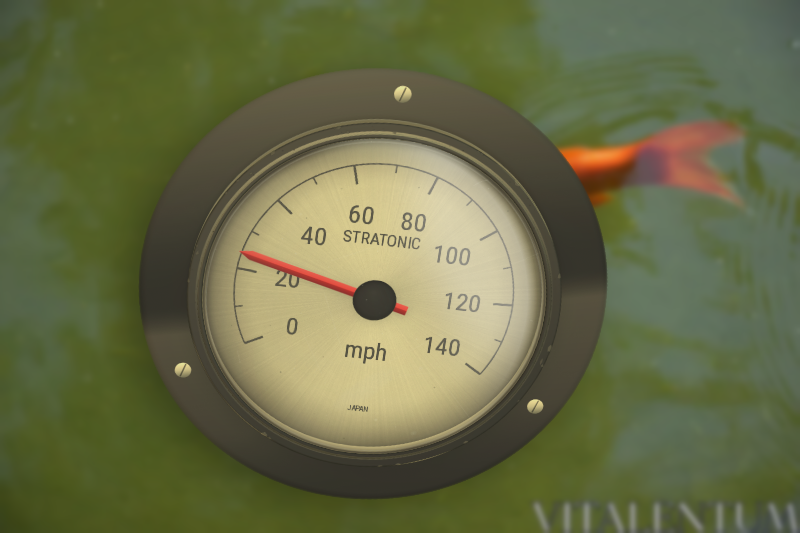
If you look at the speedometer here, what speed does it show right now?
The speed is 25 mph
